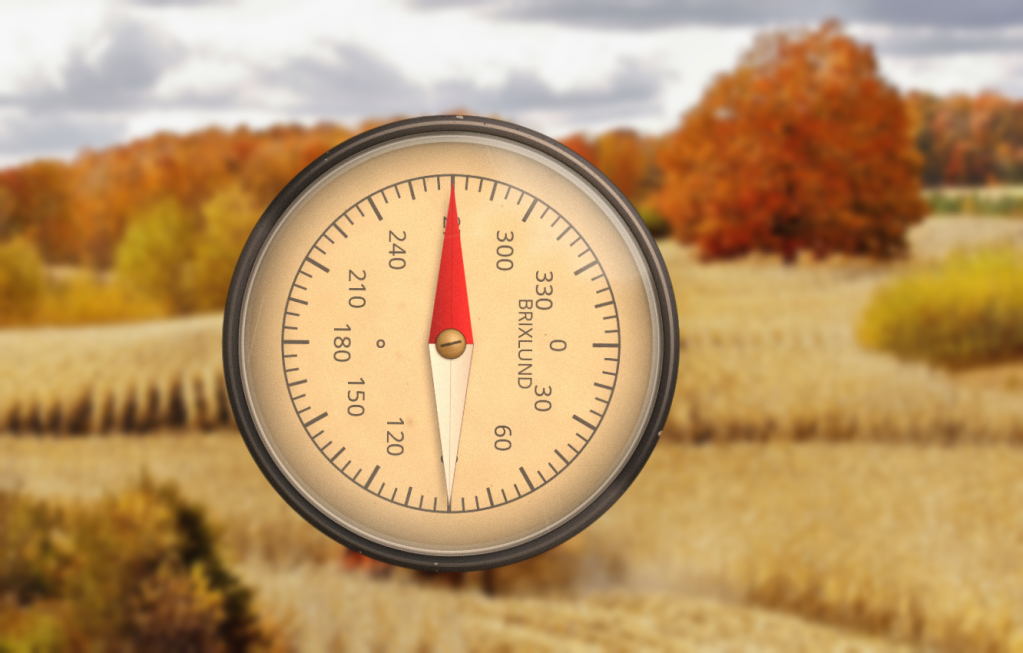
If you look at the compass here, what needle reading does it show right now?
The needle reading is 270 °
